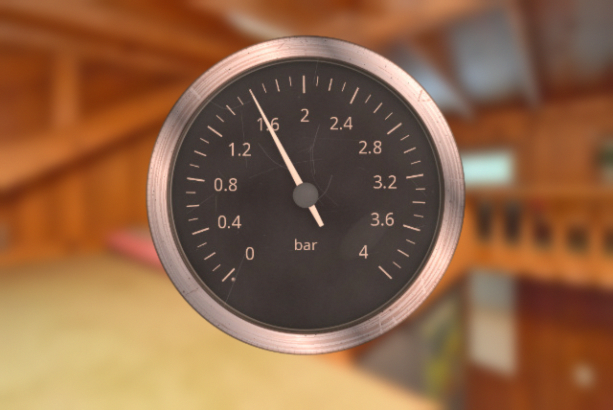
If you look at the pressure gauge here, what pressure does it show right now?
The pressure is 1.6 bar
